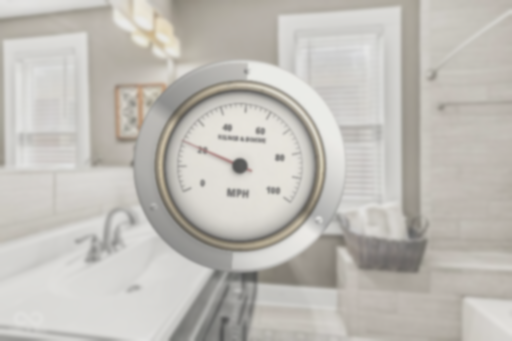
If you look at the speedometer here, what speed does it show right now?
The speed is 20 mph
